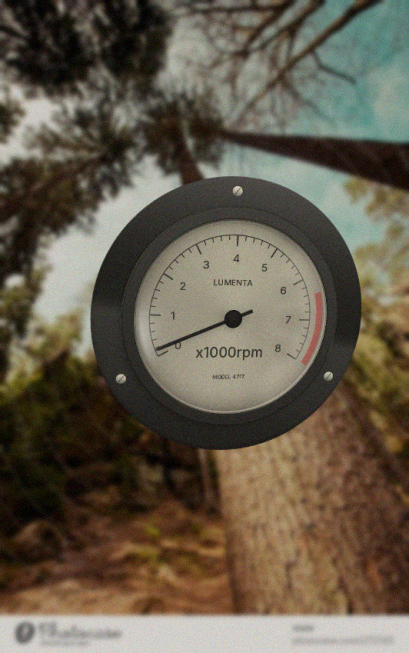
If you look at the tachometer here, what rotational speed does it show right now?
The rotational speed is 200 rpm
